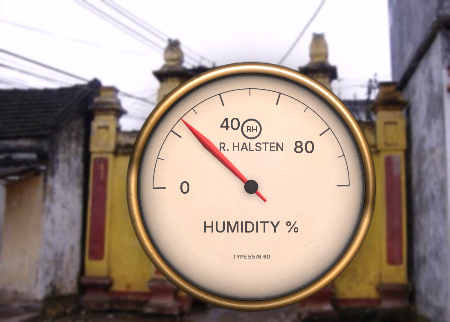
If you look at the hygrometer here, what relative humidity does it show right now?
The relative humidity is 25 %
